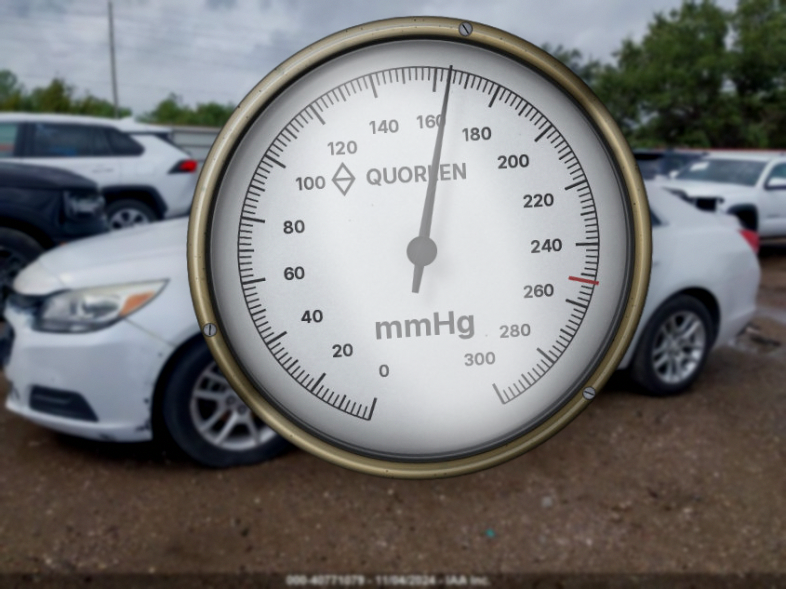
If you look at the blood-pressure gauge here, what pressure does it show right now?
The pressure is 164 mmHg
